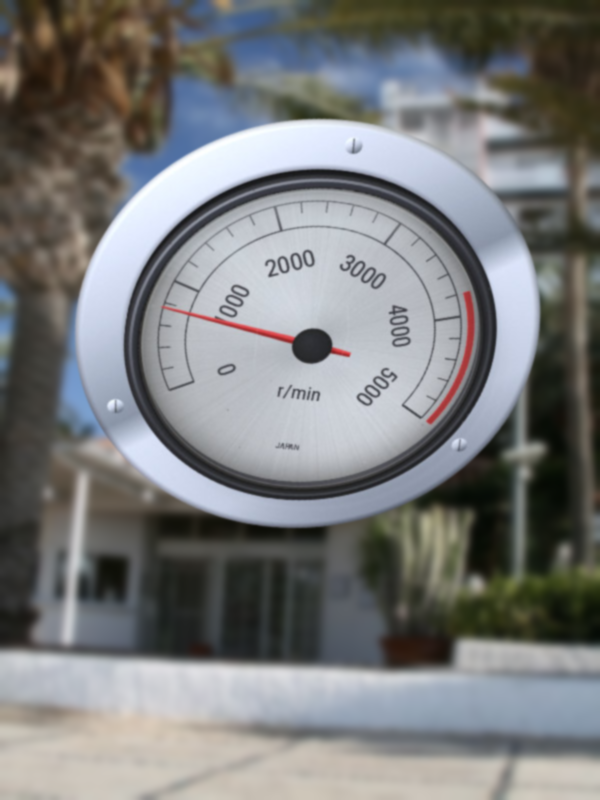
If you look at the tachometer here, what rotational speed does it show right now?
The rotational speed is 800 rpm
